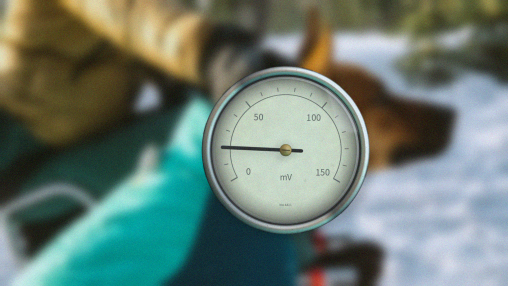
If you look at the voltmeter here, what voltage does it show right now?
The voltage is 20 mV
